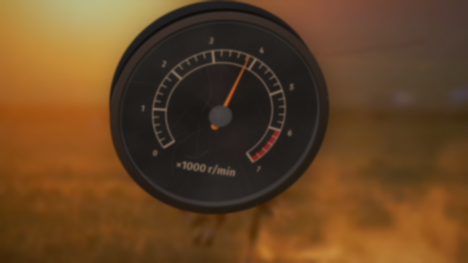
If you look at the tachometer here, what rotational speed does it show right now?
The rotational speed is 3800 rpm
